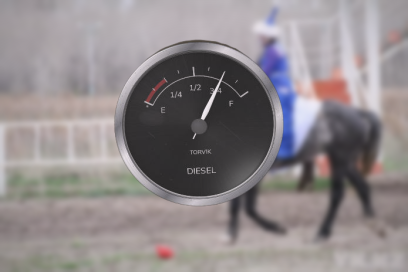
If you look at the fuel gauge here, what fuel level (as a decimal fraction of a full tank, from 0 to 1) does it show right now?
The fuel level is 0.75
